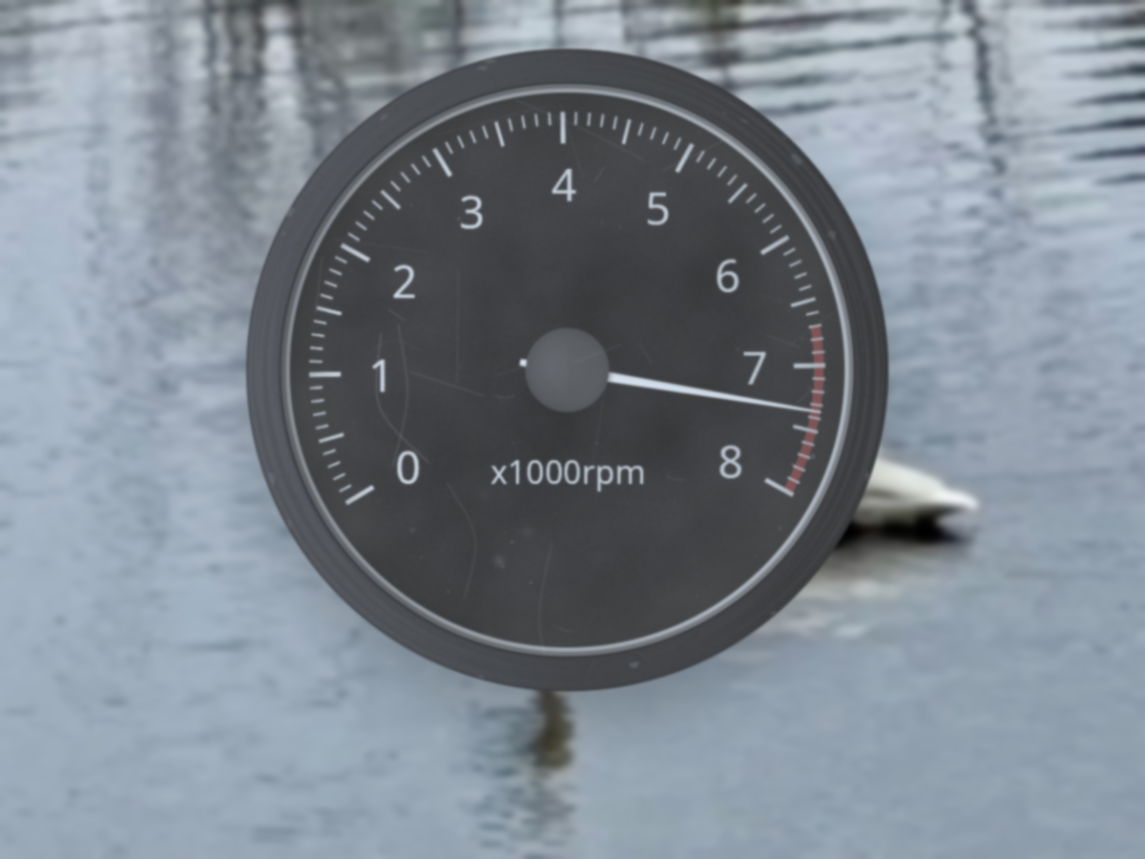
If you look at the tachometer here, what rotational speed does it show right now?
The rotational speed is 7350 rpm
